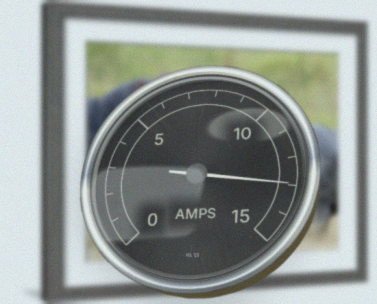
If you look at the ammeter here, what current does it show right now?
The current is 13 A
